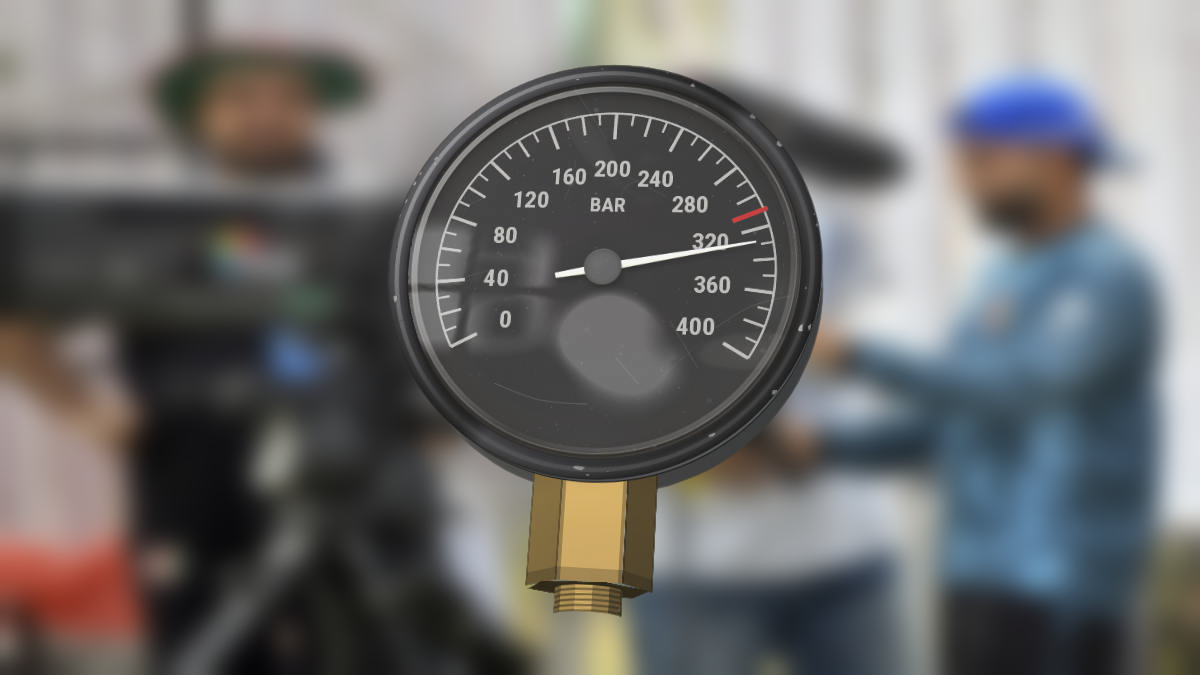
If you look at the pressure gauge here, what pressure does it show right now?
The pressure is 330 bar
